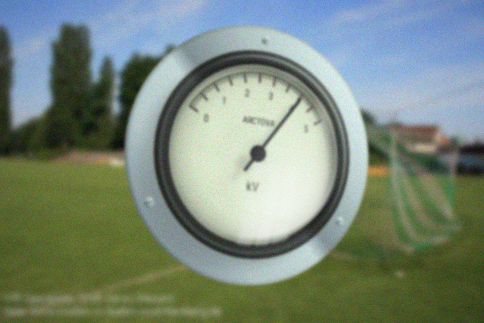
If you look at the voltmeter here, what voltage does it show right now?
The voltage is 4 kV
